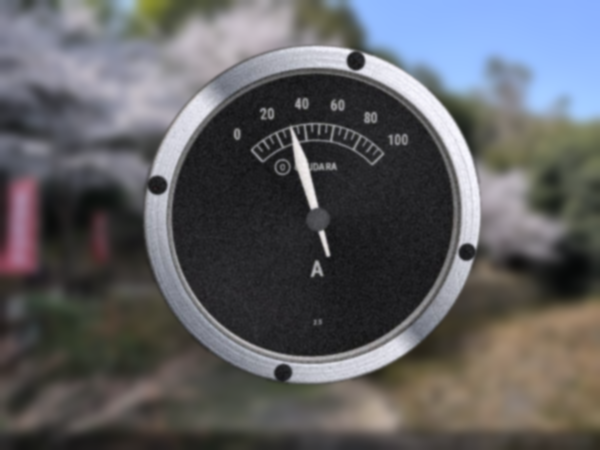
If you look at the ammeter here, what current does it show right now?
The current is 30 A
